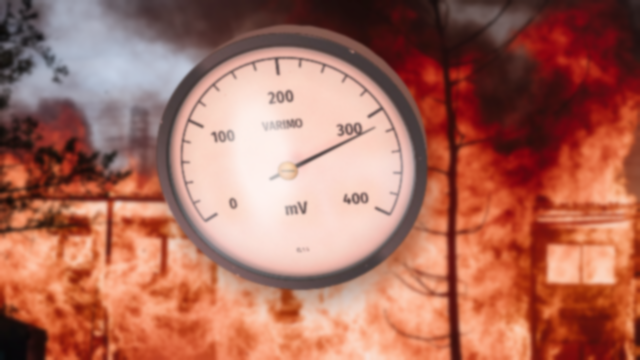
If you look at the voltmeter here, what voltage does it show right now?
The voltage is 310 mV
